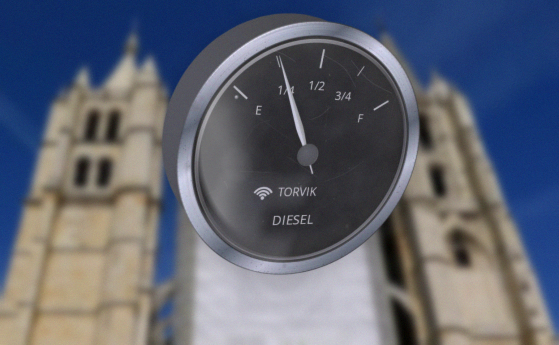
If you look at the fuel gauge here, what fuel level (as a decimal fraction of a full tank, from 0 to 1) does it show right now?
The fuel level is 0.25
